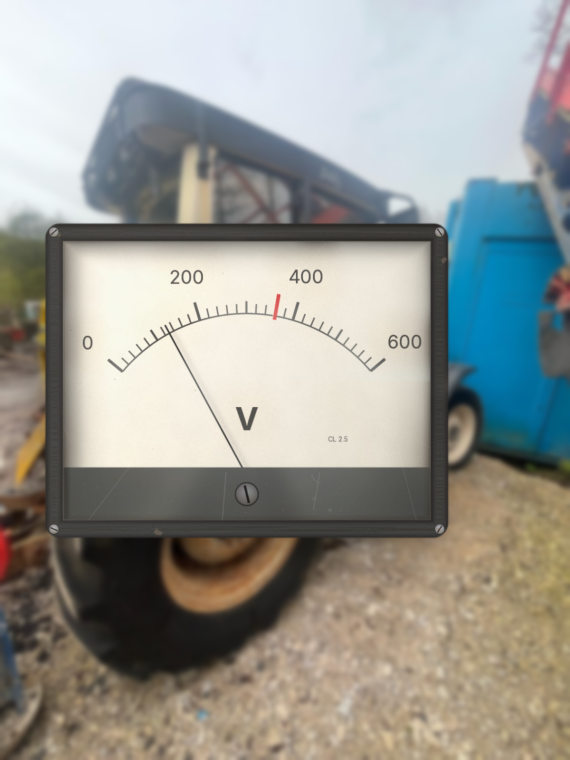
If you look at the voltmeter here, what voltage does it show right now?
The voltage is 130 V
